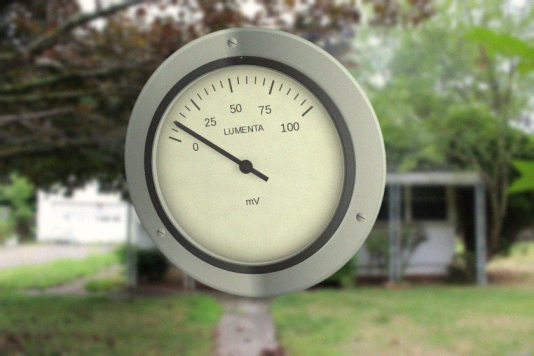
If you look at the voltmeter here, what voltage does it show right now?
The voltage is 10 mV
